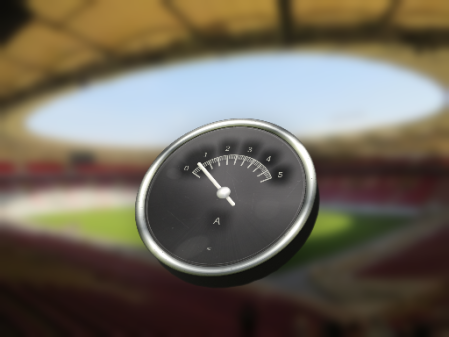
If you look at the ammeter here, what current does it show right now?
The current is 0.5 A
